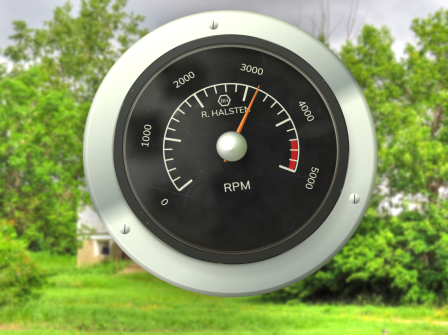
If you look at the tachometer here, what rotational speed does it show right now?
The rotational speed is 3200 rpm
